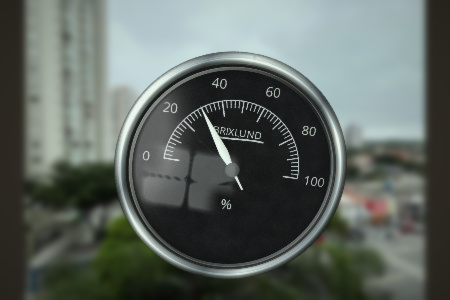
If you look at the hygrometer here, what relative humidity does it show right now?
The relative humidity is 30 %
